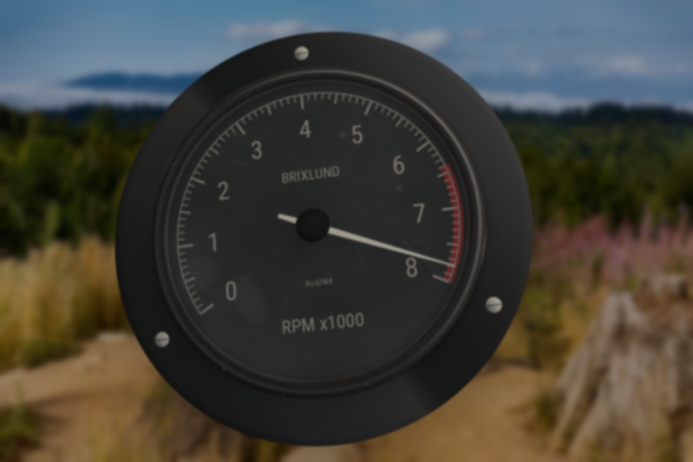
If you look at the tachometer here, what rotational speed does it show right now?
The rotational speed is 7800 rpm
